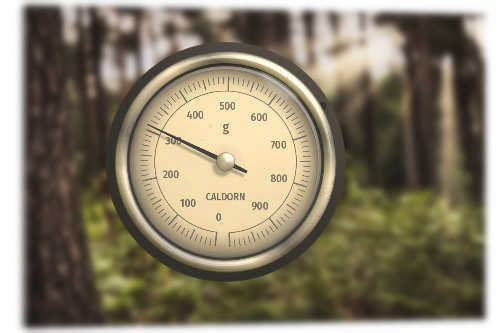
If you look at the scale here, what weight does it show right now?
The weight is 310 g
